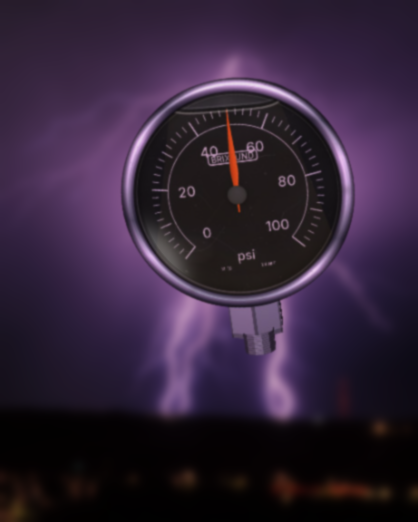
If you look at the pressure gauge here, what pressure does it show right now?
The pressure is 50 psi
